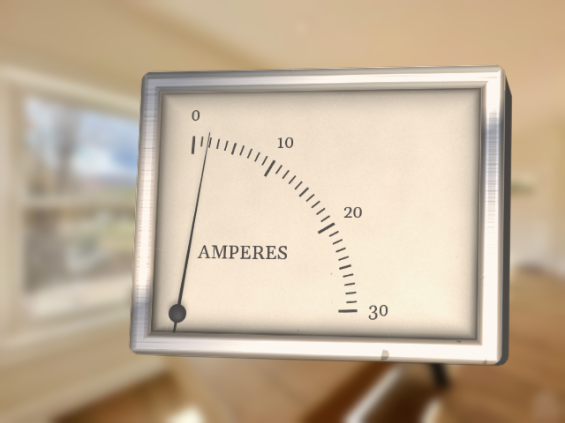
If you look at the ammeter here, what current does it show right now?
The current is 2 A
